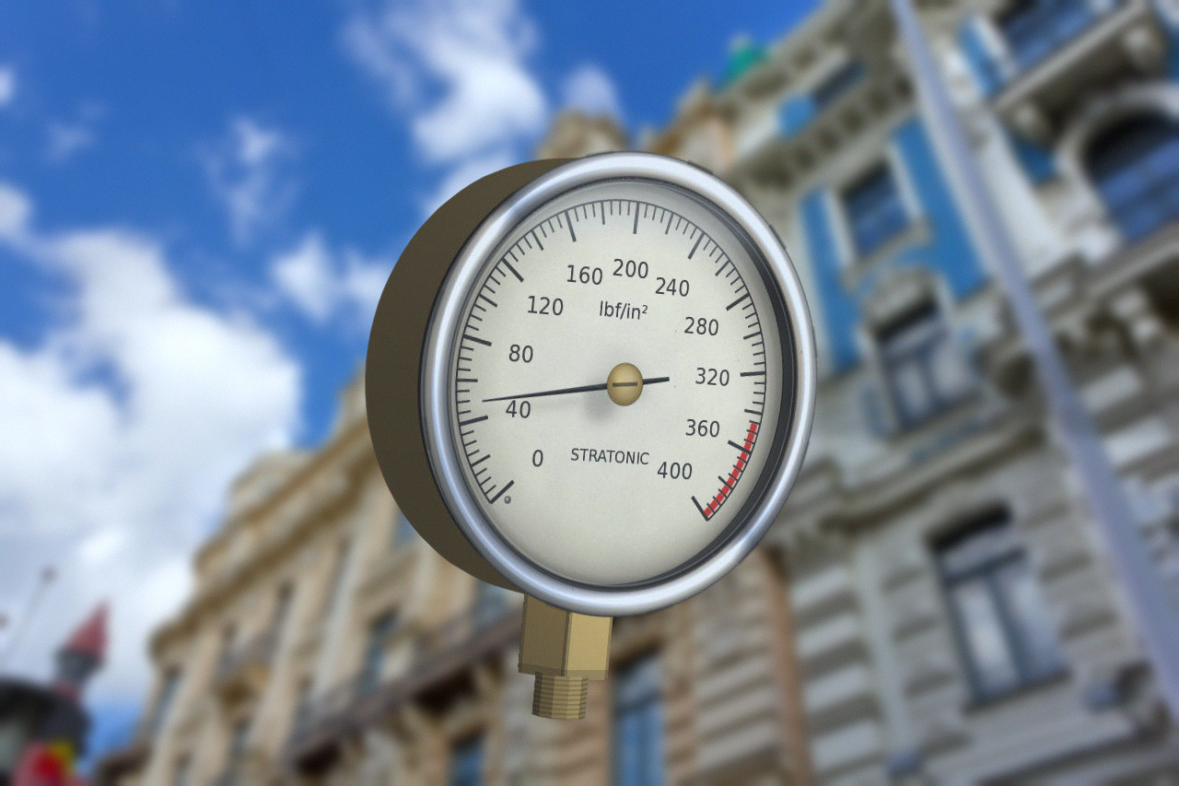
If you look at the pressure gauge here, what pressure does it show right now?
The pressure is 50 psi
